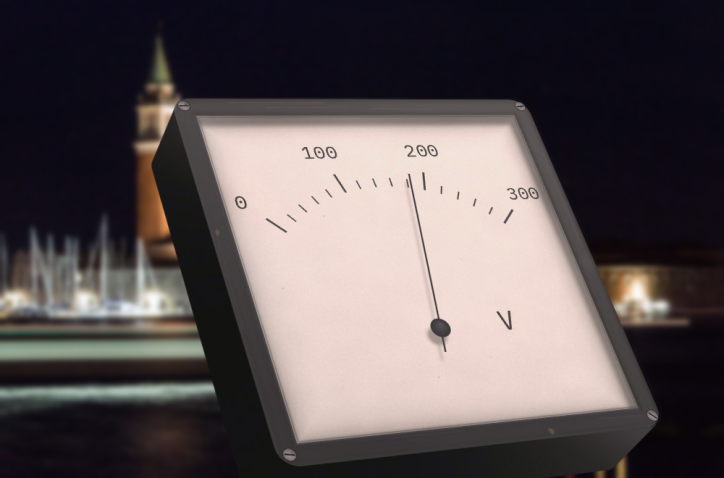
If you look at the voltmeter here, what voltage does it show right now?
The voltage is 180 V
